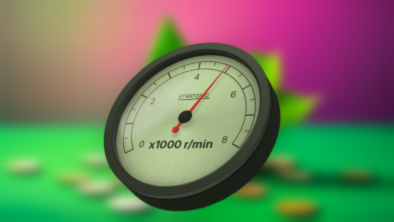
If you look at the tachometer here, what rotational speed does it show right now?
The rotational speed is 5000 rpm
